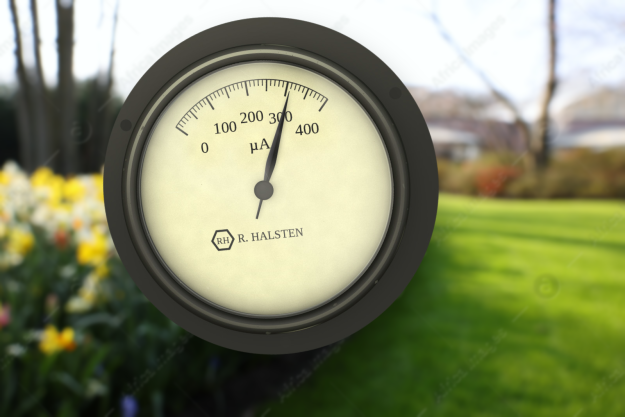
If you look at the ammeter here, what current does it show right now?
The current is 310 µA
